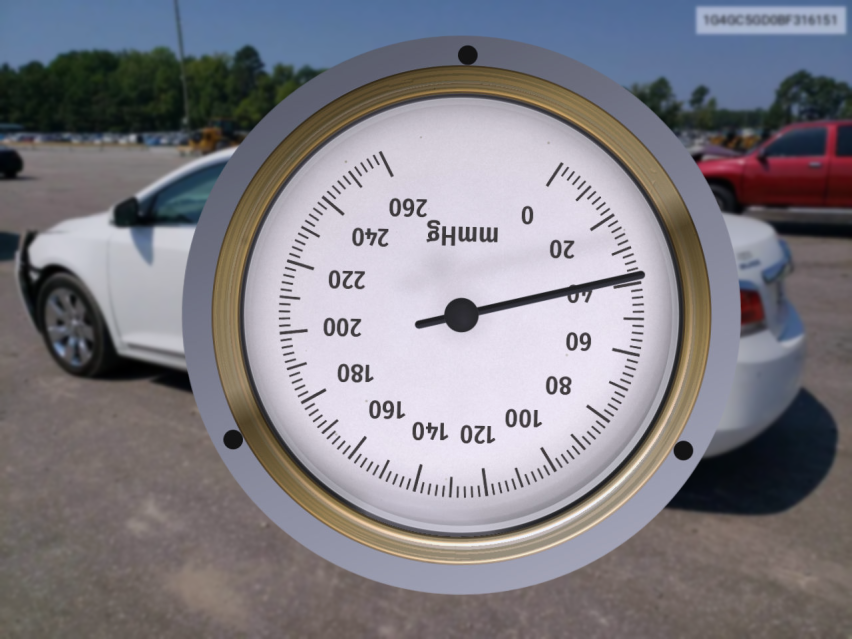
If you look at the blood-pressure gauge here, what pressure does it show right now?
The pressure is 38 mmHg
